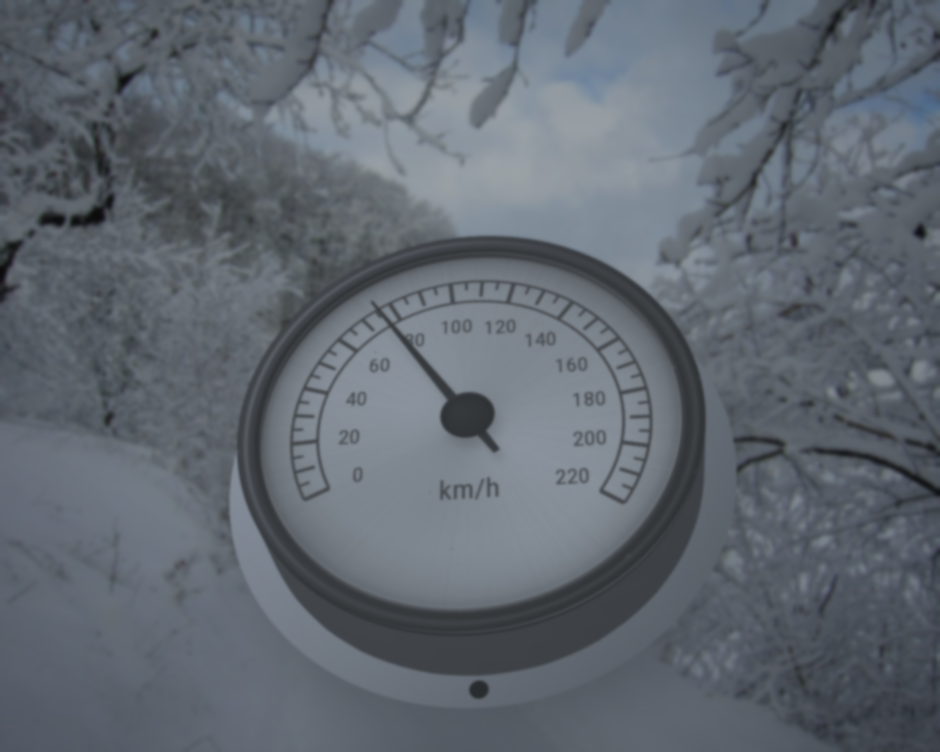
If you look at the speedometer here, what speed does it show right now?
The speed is 75 km/h
